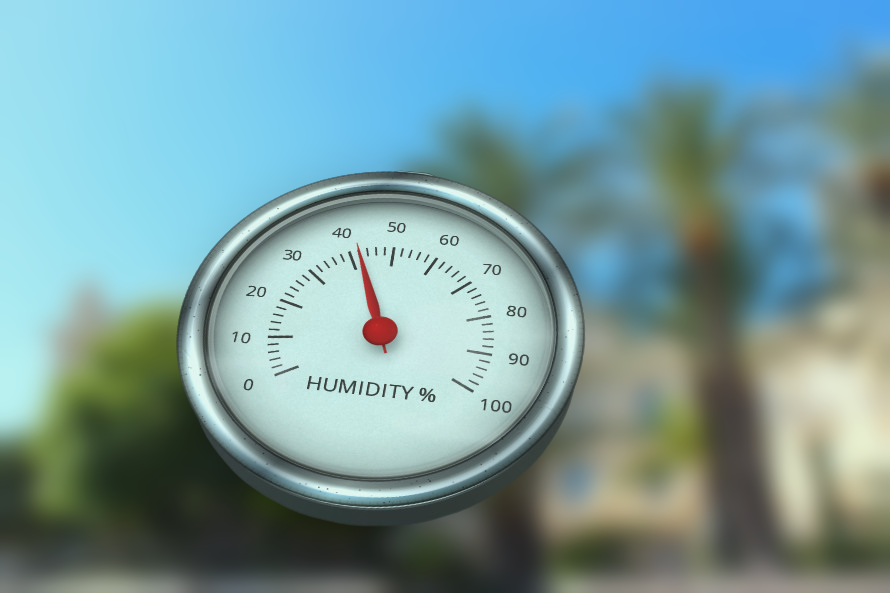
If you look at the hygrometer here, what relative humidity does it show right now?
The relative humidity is 42 %
